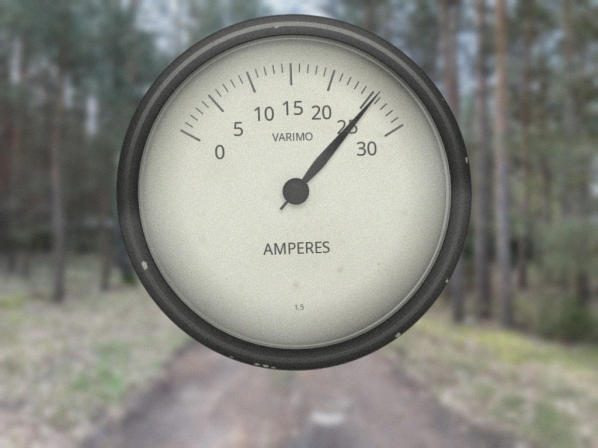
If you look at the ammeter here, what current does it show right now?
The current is 25.5 A
